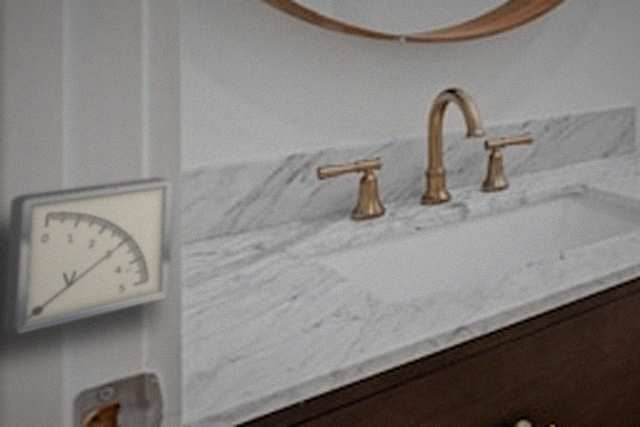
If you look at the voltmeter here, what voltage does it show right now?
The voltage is 3 V
